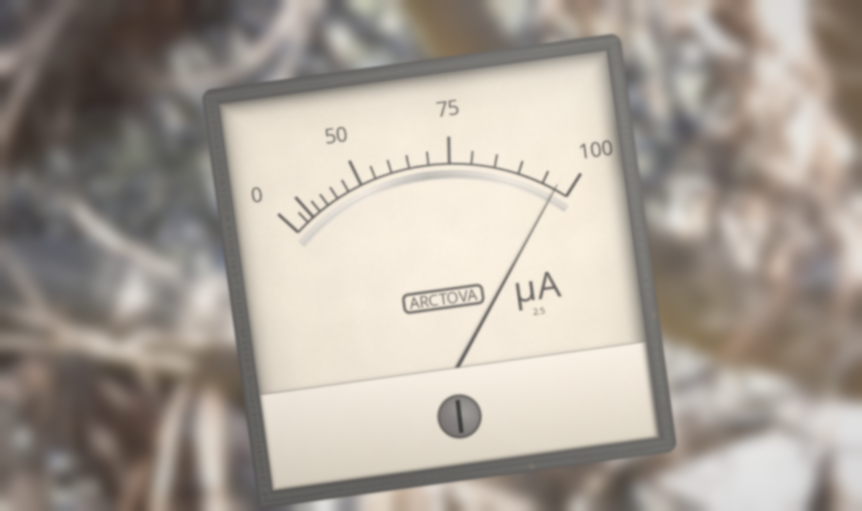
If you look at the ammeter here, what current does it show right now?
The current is 97.5 µA
